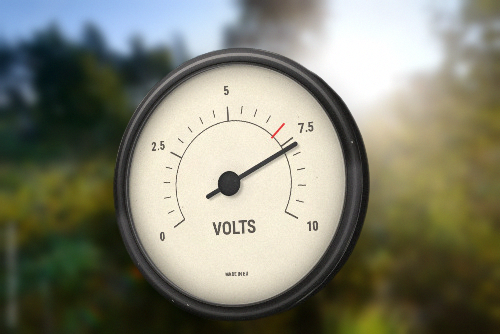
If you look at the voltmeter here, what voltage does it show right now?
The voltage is 7.75 V
